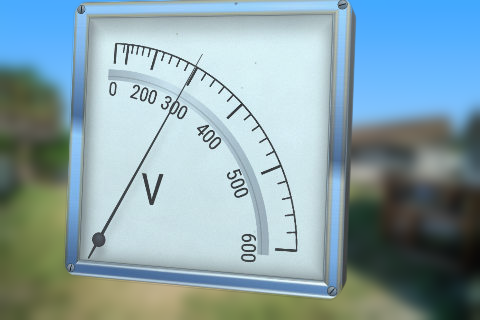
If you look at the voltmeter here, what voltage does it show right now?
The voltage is 300 V
